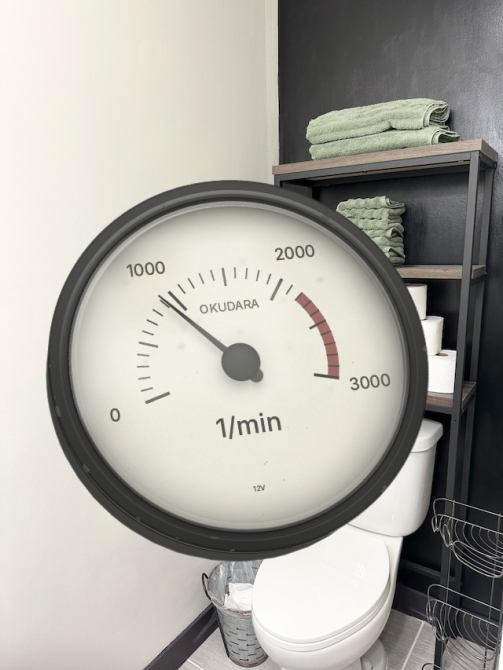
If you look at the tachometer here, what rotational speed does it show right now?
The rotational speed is 900 rpm
